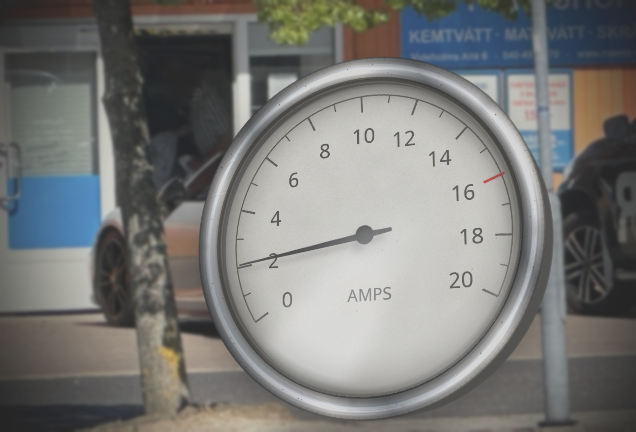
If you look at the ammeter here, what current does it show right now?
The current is 2 A
